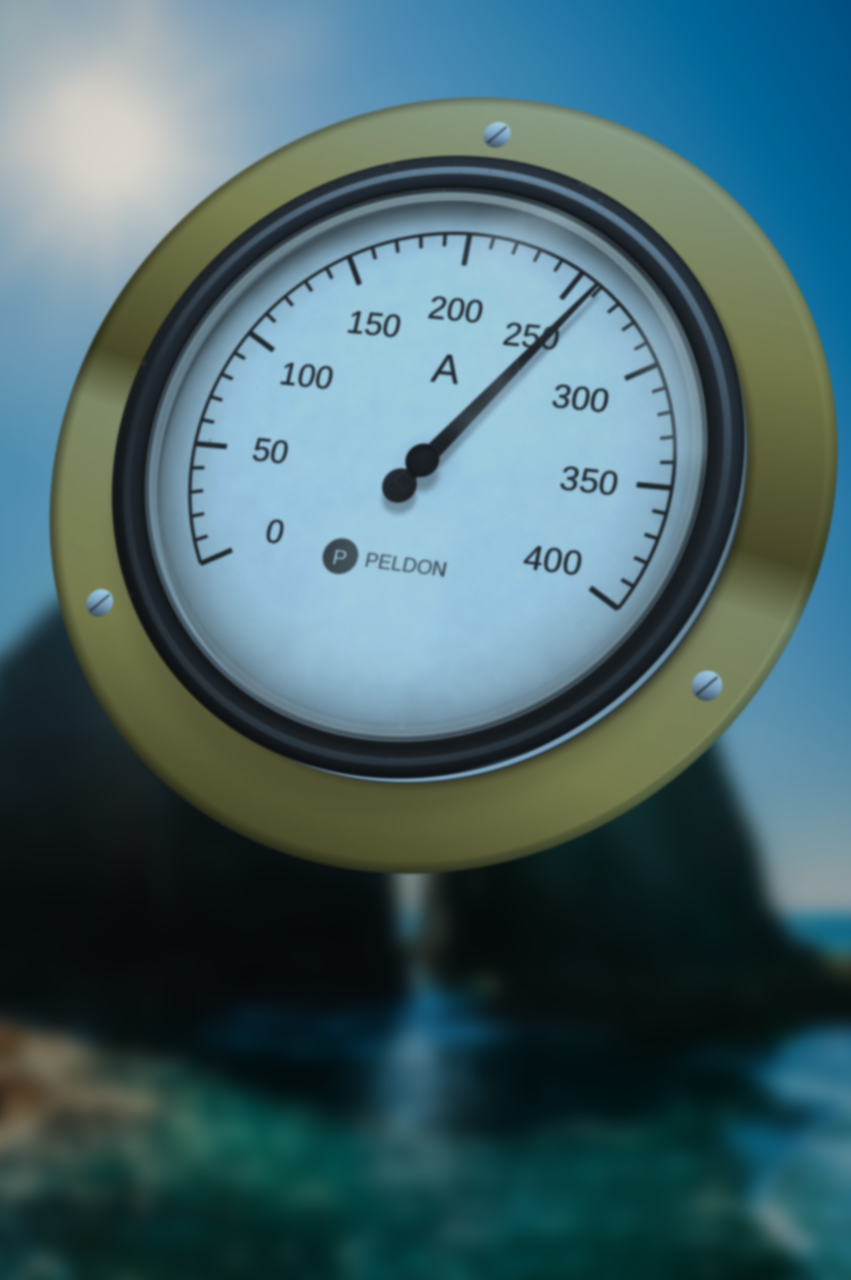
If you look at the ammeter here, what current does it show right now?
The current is 260 A
